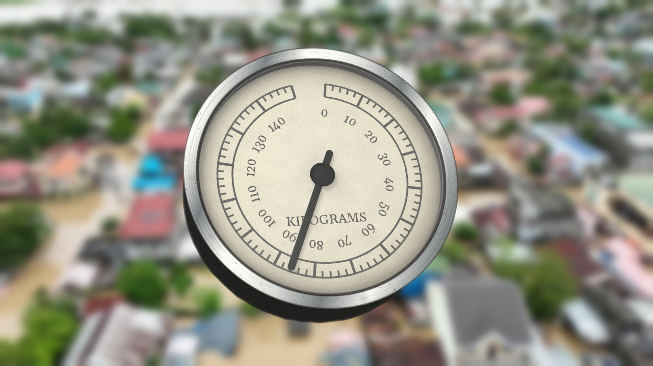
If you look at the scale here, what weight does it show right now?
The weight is 86 kg
